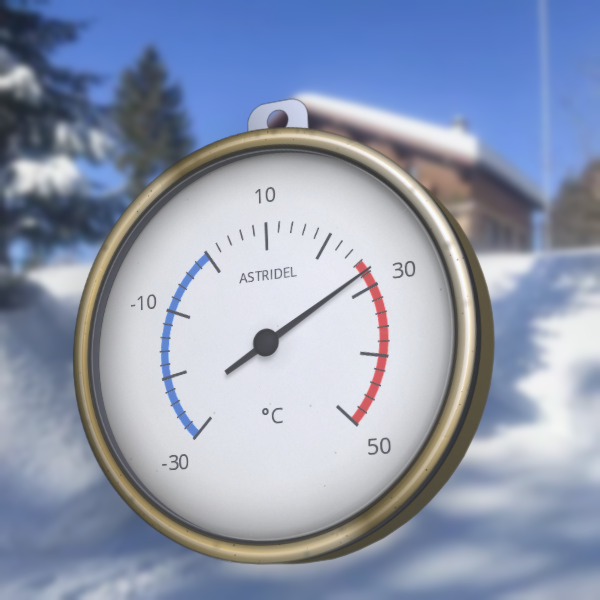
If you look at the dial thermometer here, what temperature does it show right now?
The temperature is 28 °C
